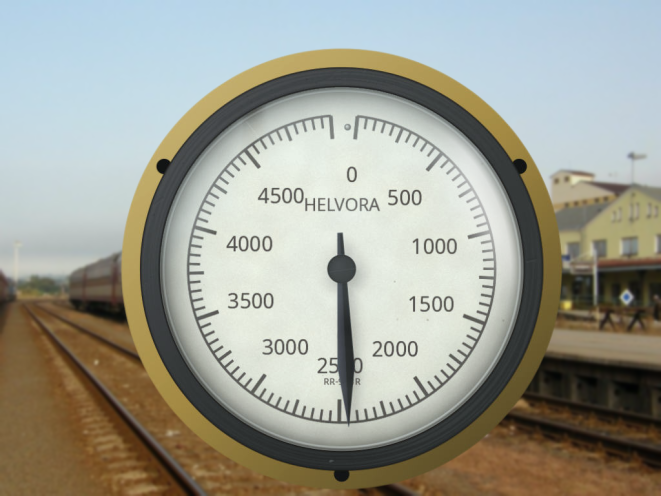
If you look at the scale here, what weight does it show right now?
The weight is 2450 g
